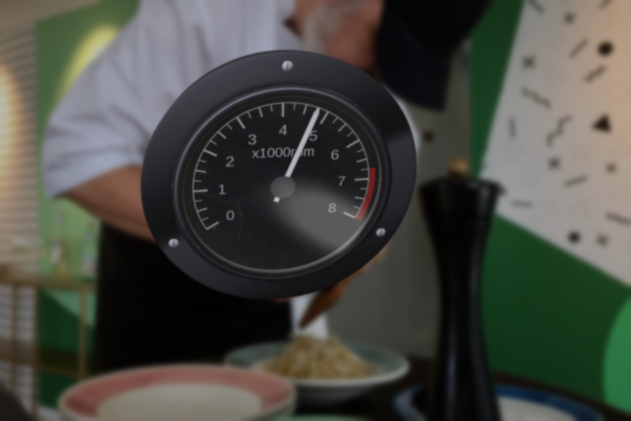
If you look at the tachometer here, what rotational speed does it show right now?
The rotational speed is 4750 rpm
